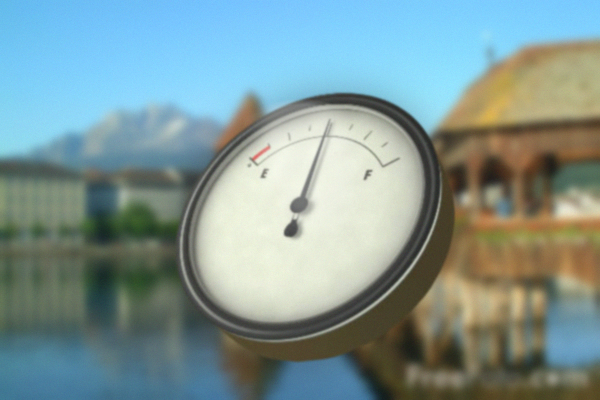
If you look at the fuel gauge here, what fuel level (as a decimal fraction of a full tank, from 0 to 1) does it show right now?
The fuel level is 0.5
